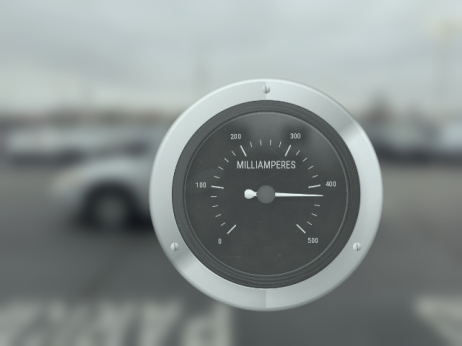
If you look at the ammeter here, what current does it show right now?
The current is 420 mA
